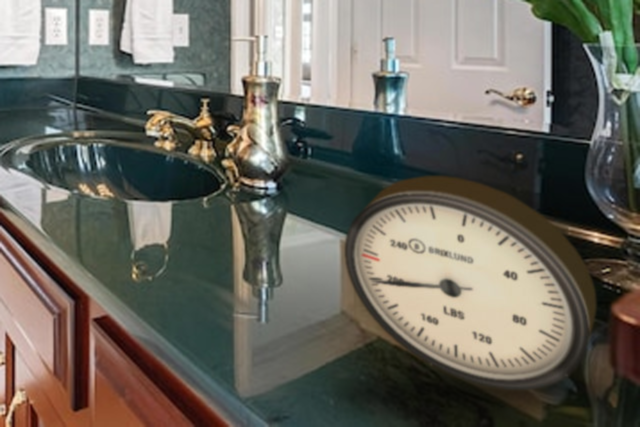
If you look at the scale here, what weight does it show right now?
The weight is 200 lb
